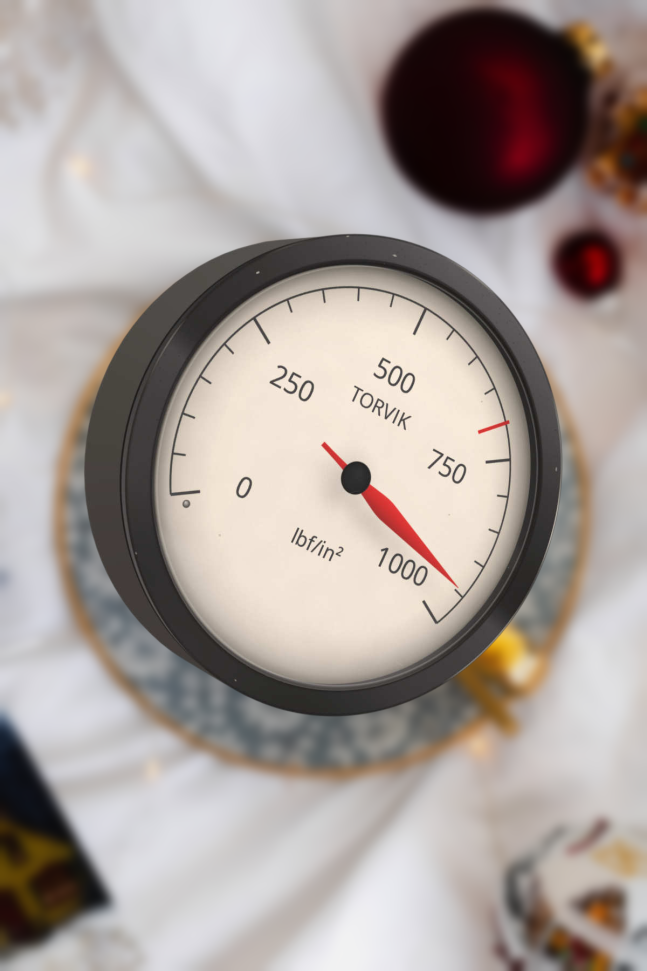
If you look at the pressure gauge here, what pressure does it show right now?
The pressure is 950 psi
